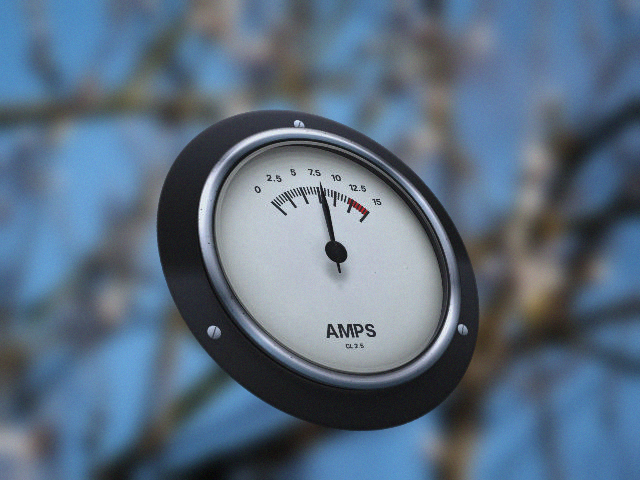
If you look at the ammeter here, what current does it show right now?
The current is 7.5 A
